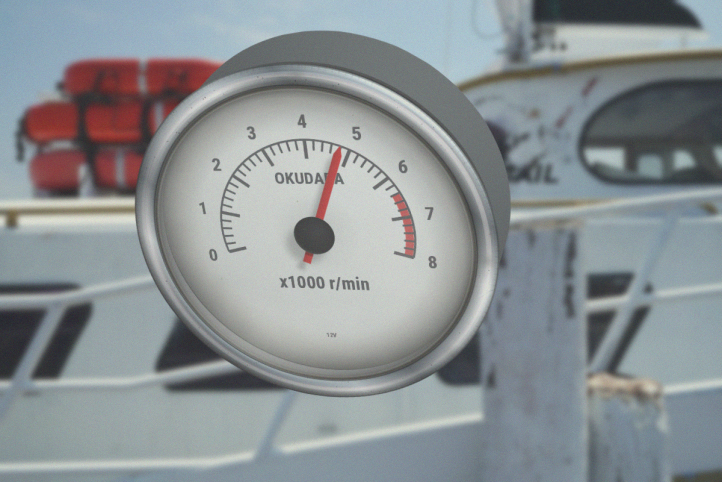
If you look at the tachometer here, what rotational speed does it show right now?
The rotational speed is 4800 rpm
